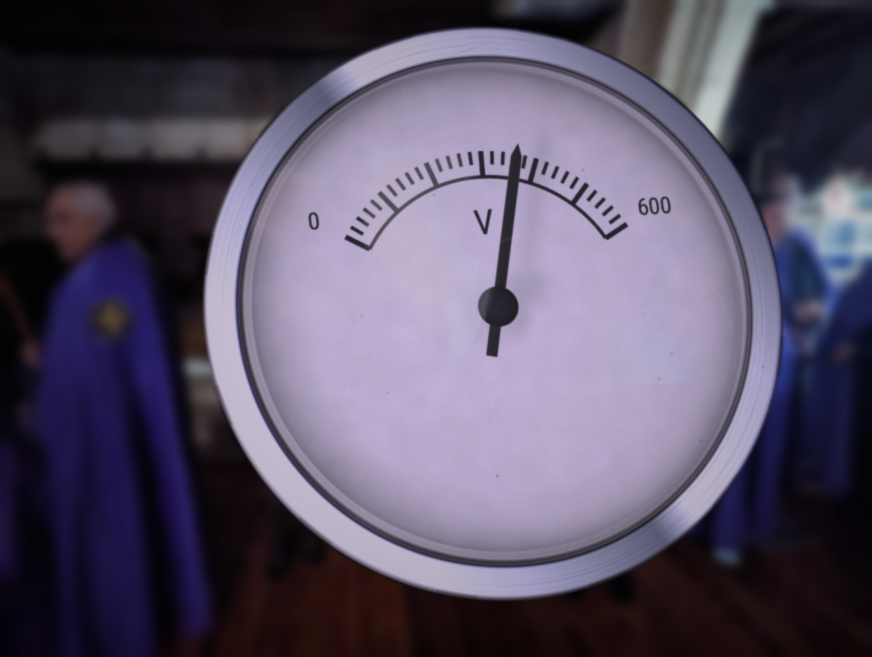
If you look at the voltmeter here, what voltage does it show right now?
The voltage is 360 V
